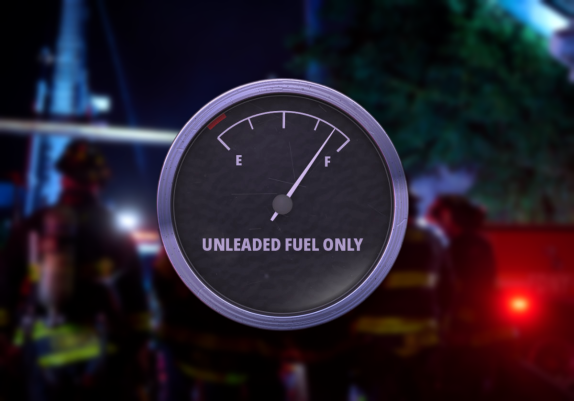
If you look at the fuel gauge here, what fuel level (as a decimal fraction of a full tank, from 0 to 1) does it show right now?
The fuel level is 0.875
